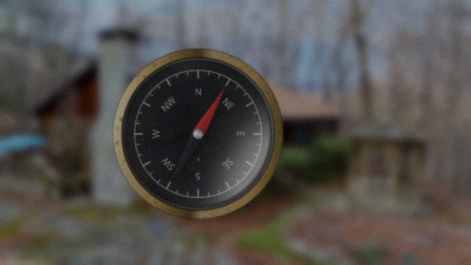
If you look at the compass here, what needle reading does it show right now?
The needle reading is 30 °
